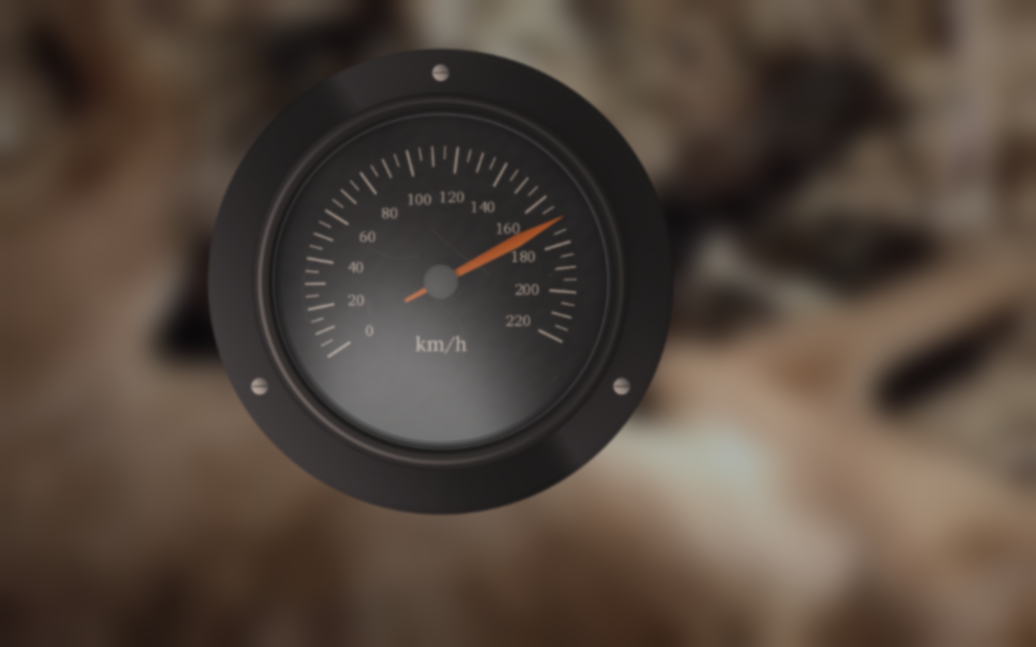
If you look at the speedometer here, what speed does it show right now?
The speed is 170 km/h
